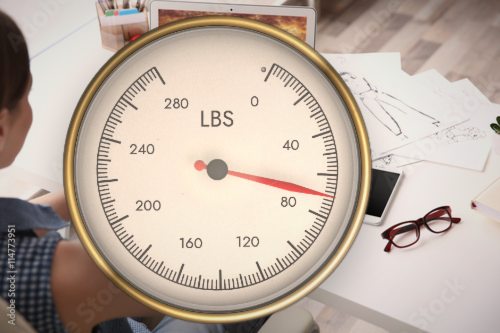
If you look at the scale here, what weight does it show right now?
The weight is 70 lb
